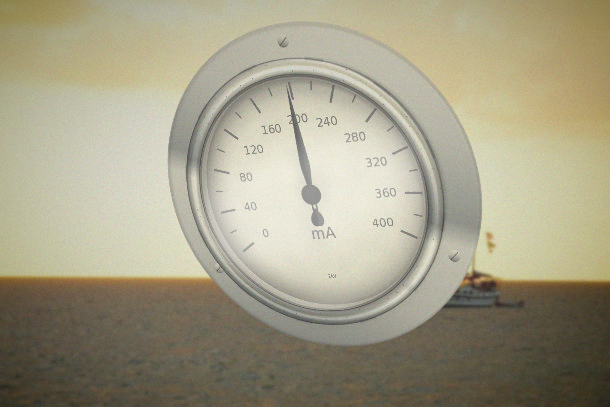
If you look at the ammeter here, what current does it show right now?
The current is 200 mA
